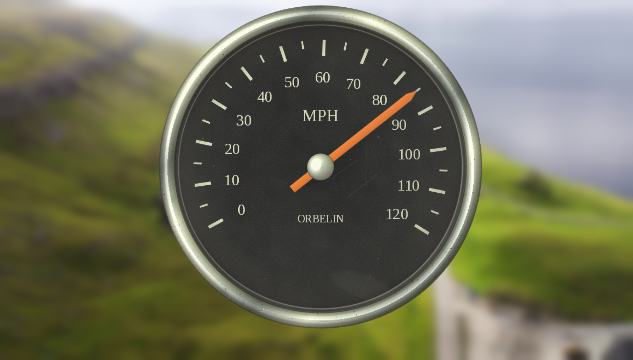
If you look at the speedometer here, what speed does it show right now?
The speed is 85 mph
